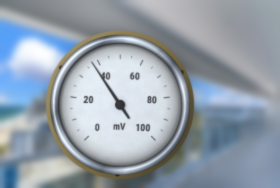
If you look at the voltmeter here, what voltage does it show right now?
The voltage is 37.5 mV
